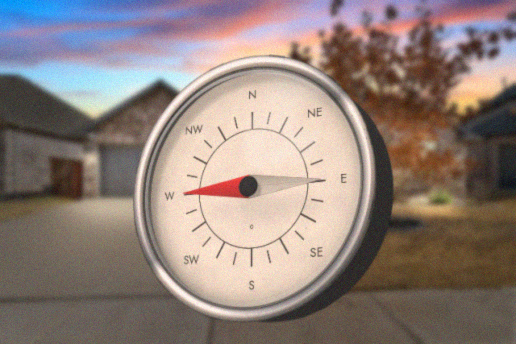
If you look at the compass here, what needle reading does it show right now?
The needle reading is 270 °
